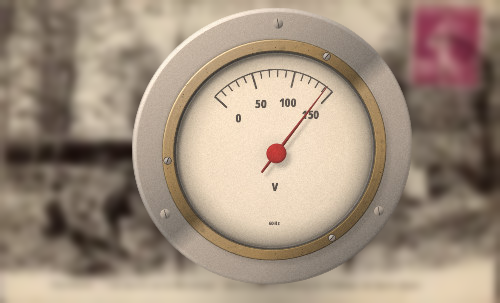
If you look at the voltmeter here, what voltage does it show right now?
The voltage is 140 V
